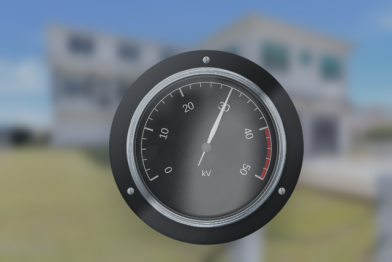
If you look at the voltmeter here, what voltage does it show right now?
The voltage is 30 kV
